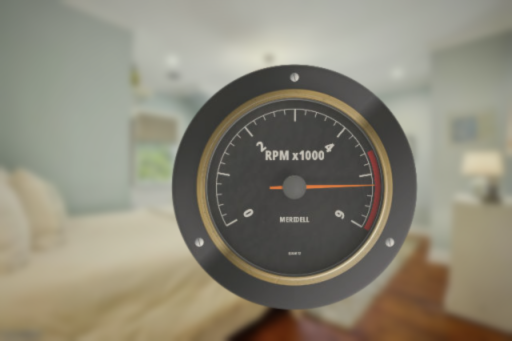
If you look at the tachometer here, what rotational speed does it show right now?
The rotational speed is 5200 rpm
